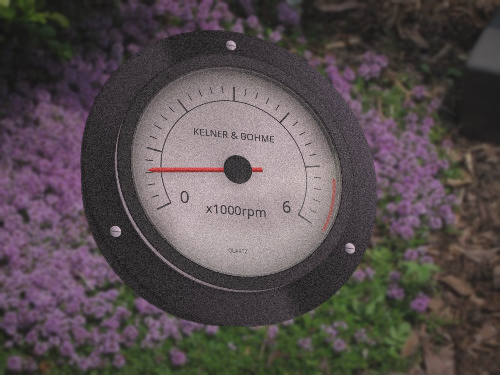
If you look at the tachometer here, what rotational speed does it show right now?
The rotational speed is 600 rpm
